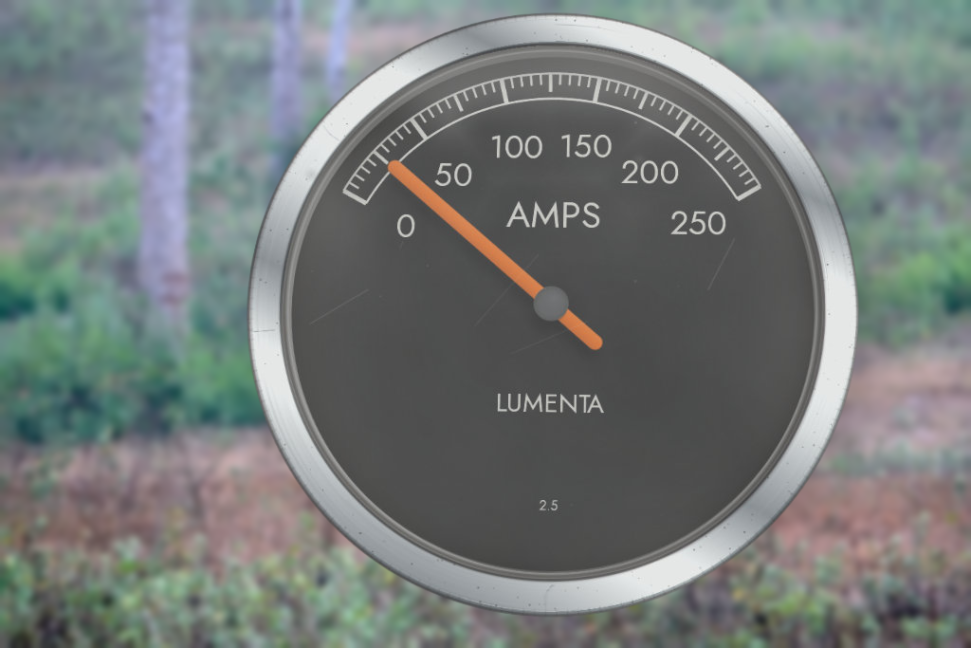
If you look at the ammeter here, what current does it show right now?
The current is 25 A
